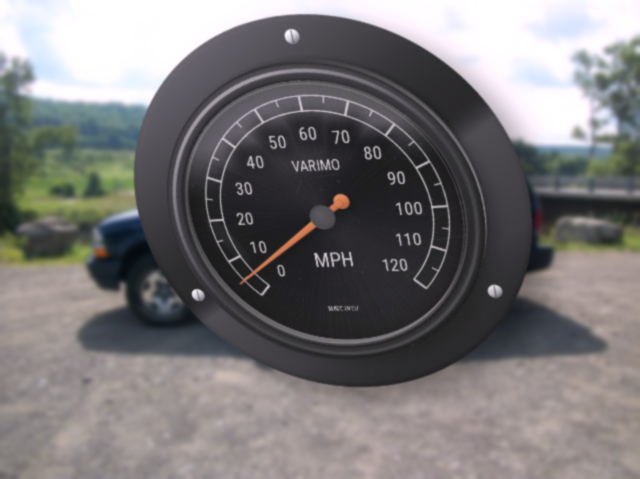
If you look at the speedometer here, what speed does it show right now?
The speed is 5 mph
